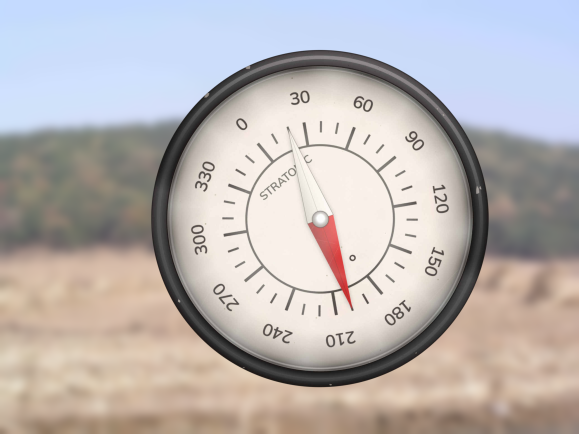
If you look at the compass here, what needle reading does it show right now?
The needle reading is 200 °
